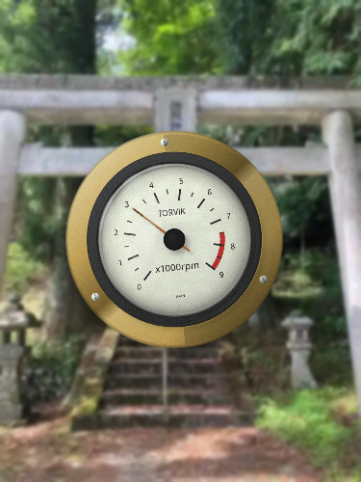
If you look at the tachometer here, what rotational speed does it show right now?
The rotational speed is 3000 rpm
